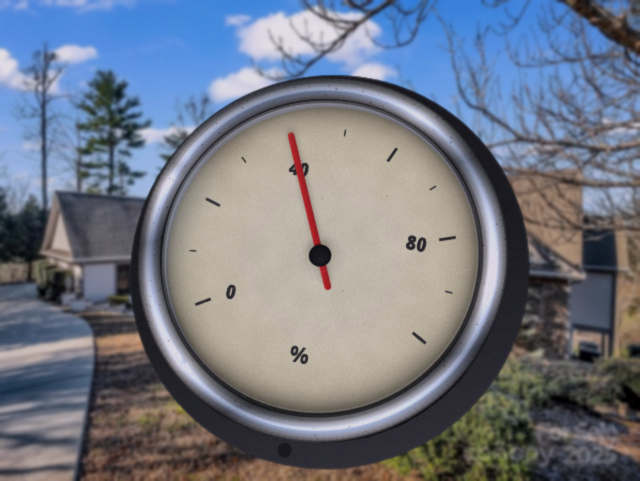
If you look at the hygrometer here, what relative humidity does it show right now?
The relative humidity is 40 %
